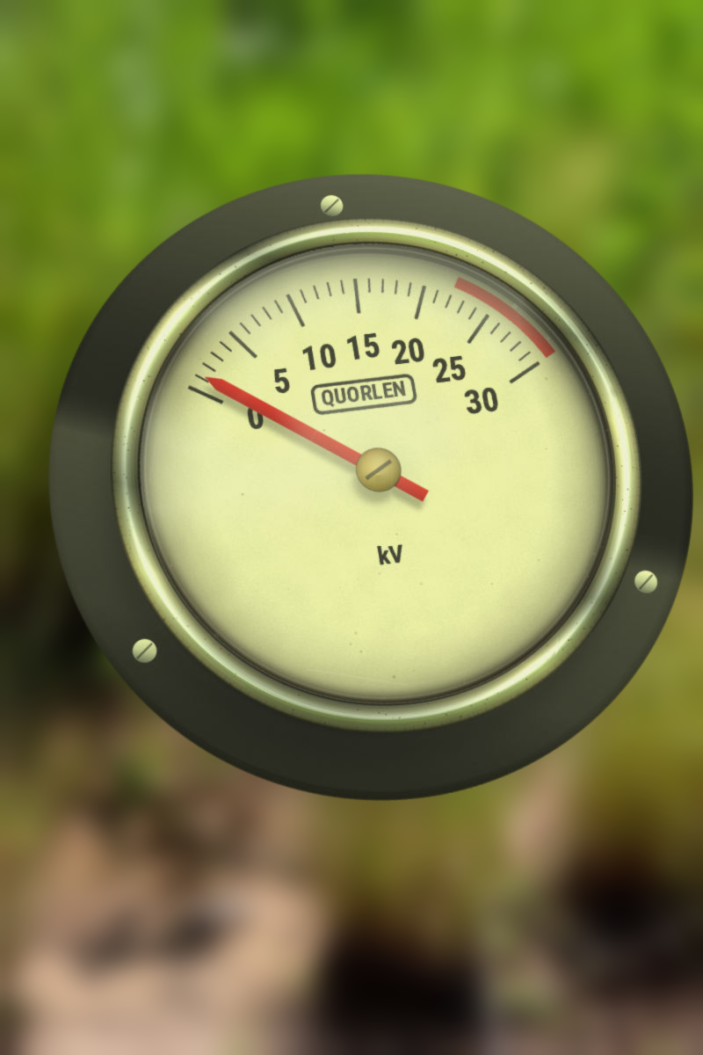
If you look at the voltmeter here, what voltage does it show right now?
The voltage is 1 kV
